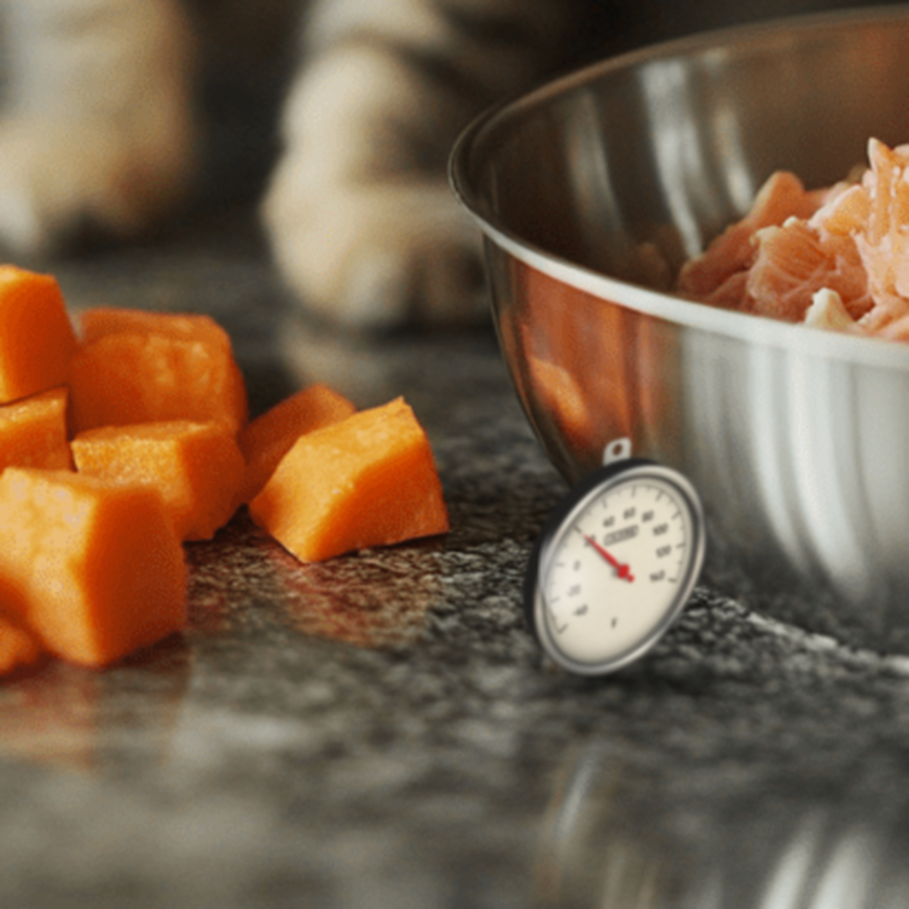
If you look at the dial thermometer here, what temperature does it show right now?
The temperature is 20 °F
